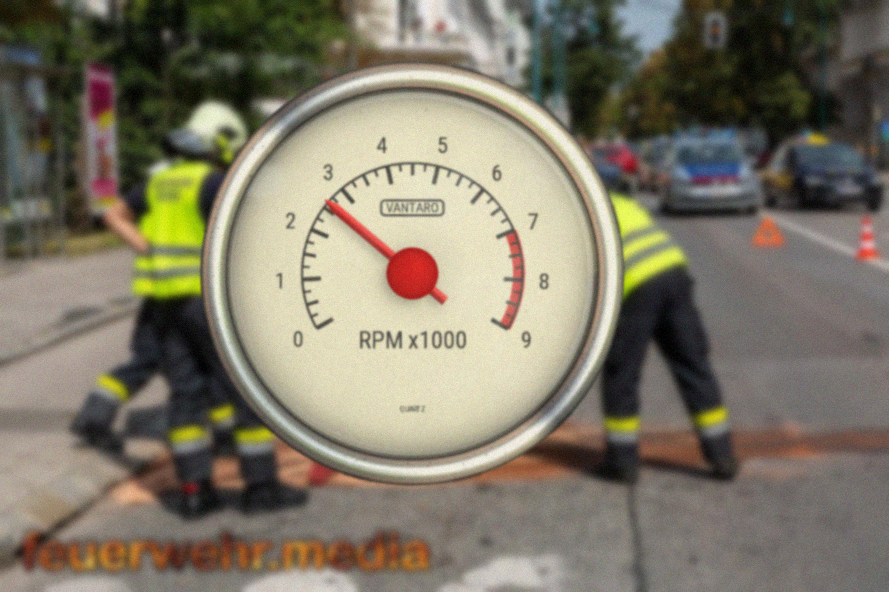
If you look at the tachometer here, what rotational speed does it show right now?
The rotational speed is 2625 rpm
